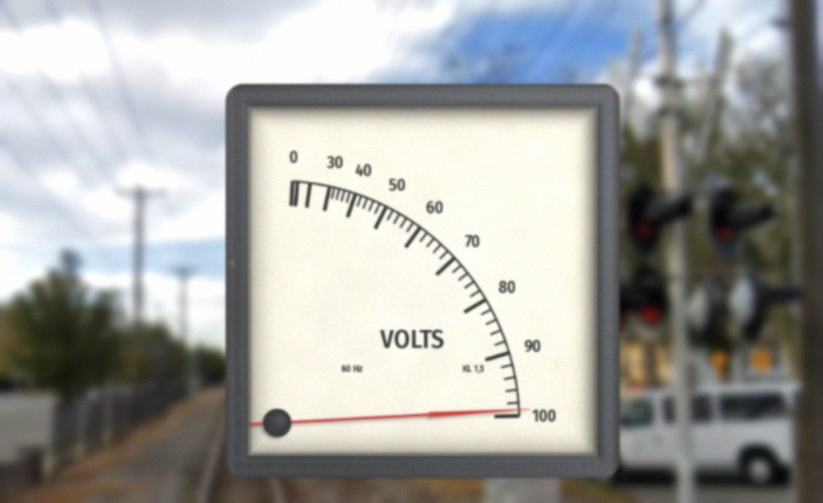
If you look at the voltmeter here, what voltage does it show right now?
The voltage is 99 V
